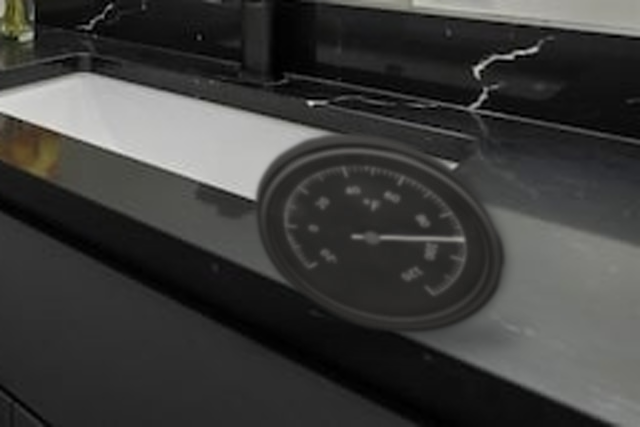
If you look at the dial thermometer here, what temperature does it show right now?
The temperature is 90 °F
